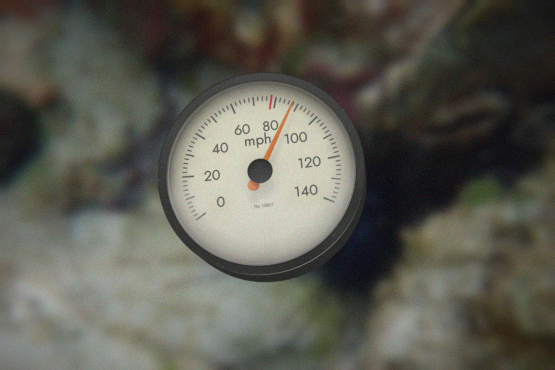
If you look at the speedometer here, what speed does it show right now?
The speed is 88 mph
